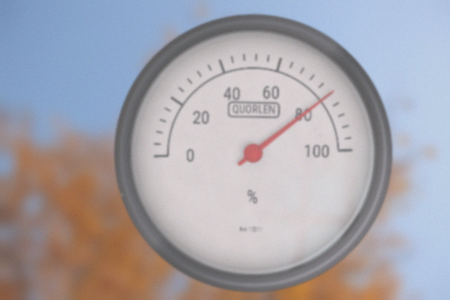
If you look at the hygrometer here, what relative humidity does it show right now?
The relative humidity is 80 %
